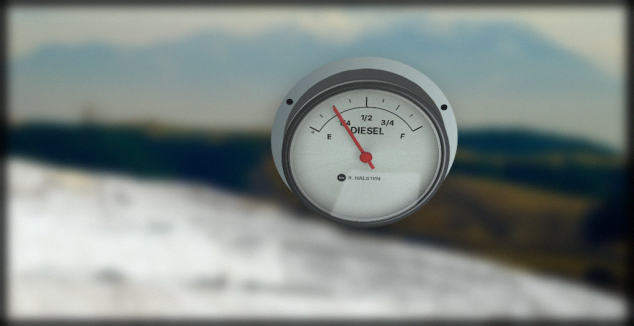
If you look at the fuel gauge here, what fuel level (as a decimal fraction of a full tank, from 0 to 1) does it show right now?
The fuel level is 0.25
